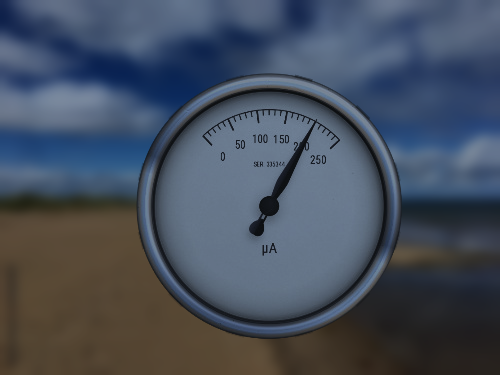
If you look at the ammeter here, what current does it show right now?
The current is 200 µA
